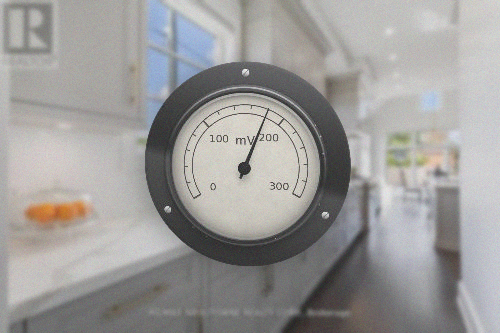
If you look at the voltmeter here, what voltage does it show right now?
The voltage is 180 mV
